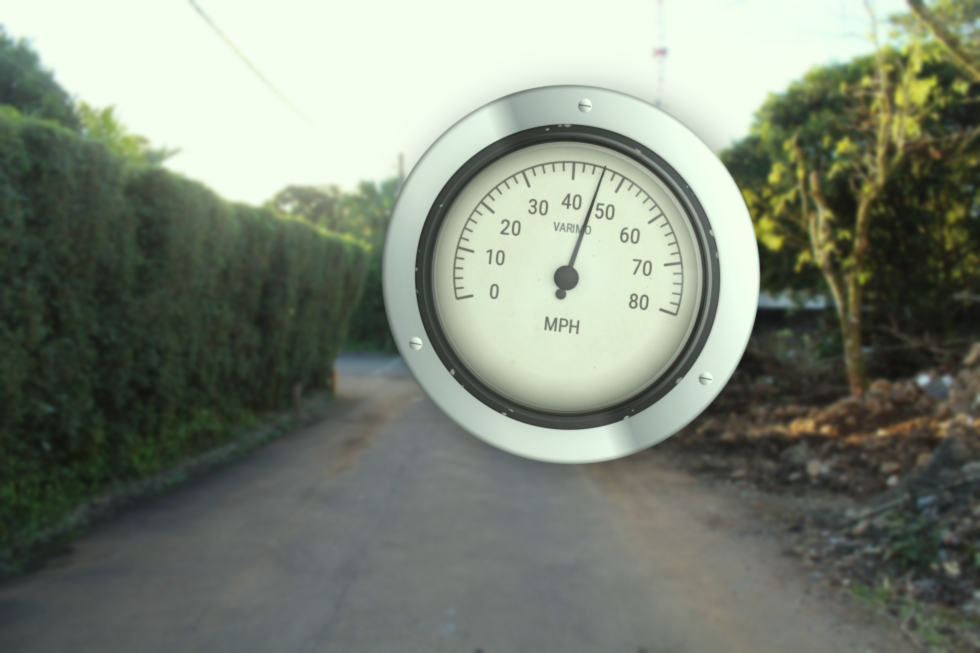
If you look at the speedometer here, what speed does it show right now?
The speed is 46 mph
